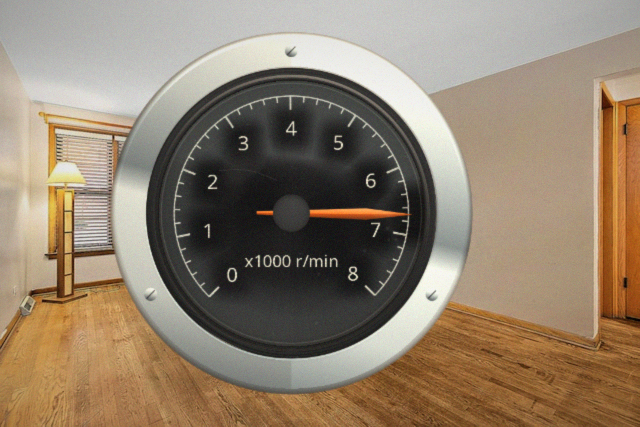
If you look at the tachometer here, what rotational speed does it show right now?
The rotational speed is 6700 rpm
